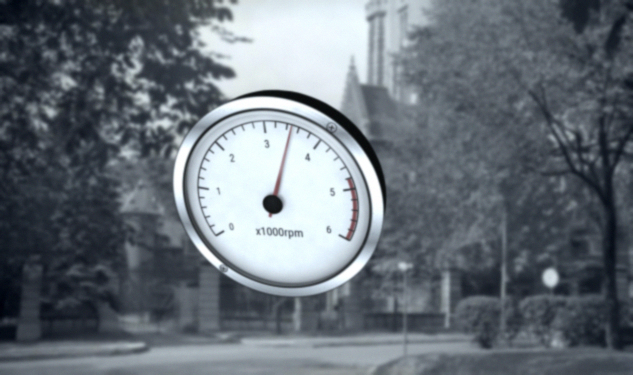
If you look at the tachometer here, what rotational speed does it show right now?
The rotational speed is 3500 rpm
